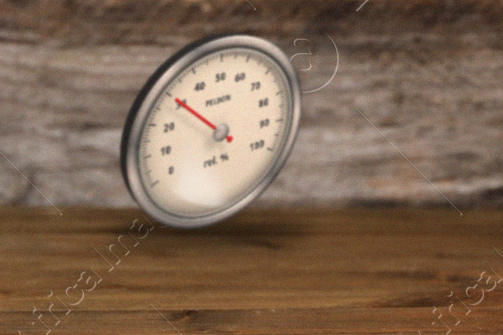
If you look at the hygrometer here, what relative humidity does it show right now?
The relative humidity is 30 %
